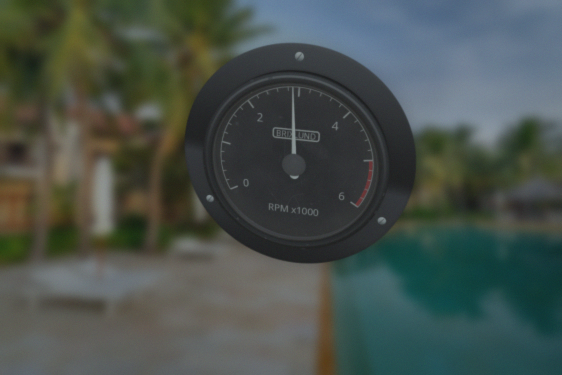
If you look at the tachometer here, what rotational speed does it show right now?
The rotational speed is 2900 rpm
